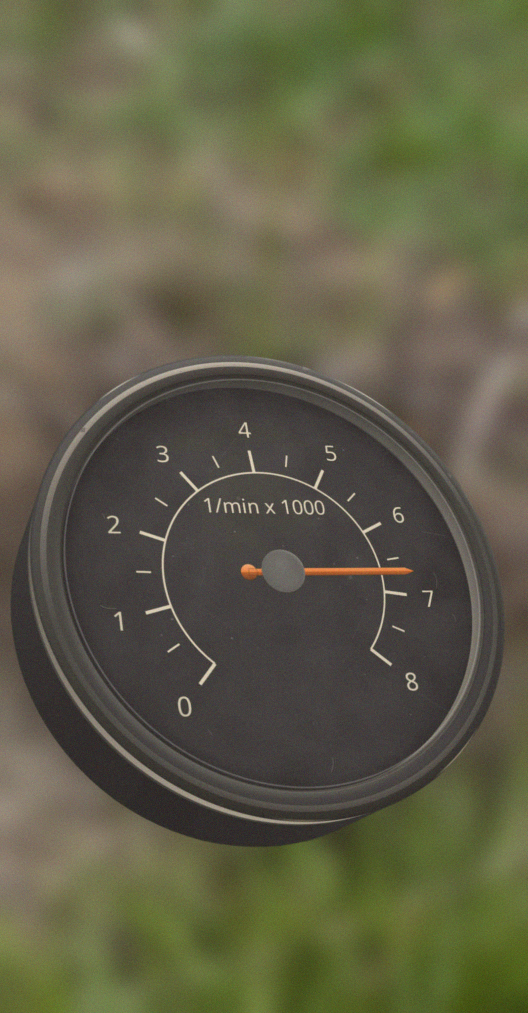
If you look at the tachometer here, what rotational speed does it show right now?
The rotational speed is 6750 rpm
